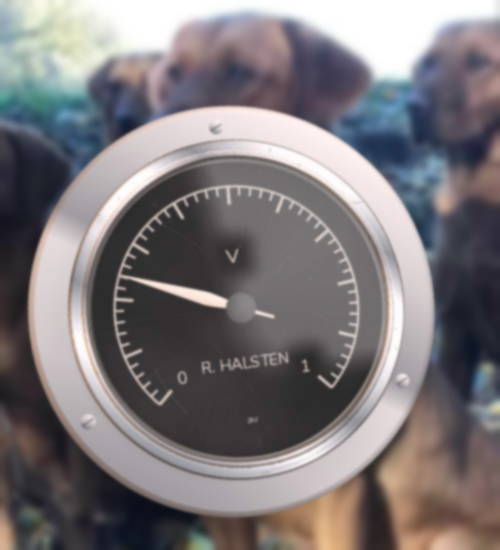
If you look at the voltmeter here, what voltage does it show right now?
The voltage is 0.24 V
